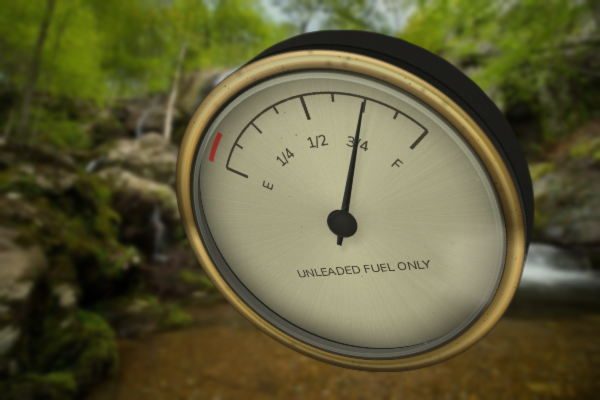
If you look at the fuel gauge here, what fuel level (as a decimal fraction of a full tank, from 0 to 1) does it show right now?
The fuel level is 0.75
